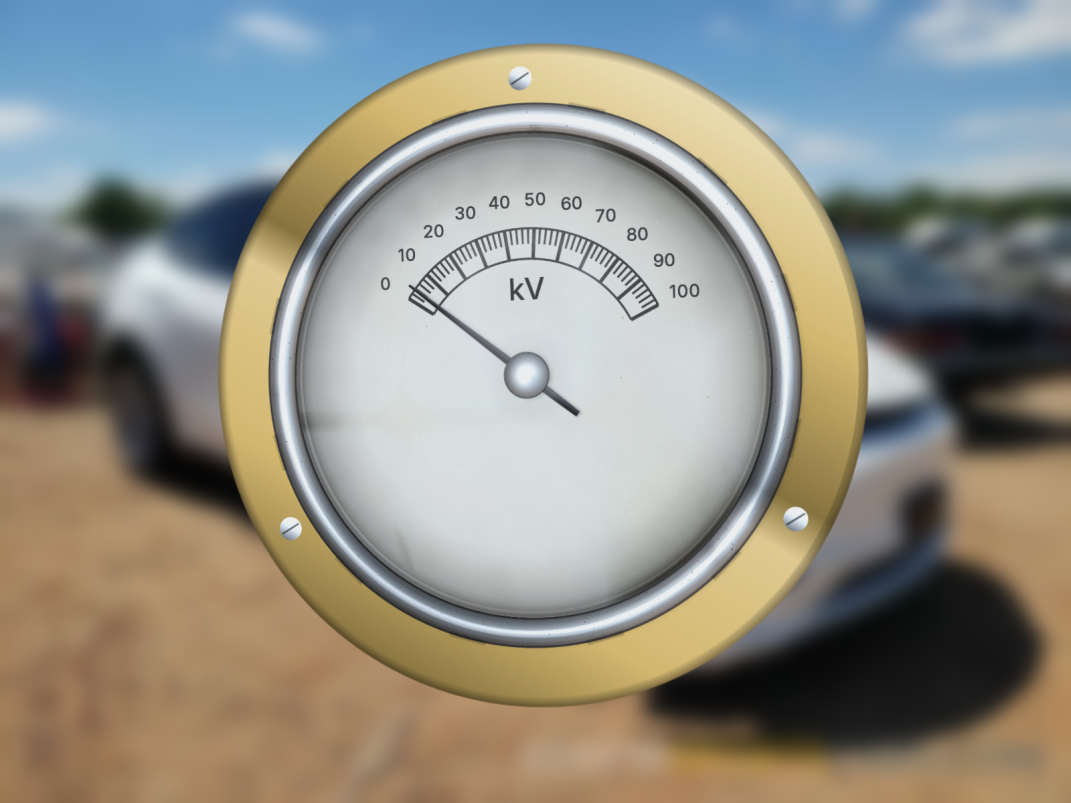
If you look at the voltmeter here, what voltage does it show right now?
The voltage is 4 kV
